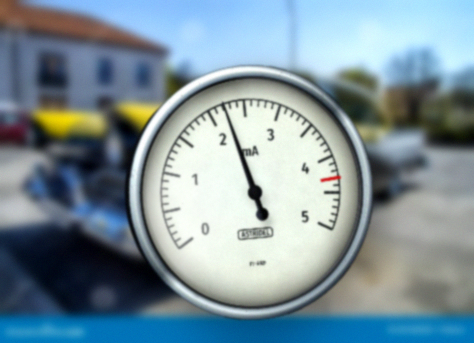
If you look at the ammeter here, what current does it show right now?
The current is 2.2 mA
